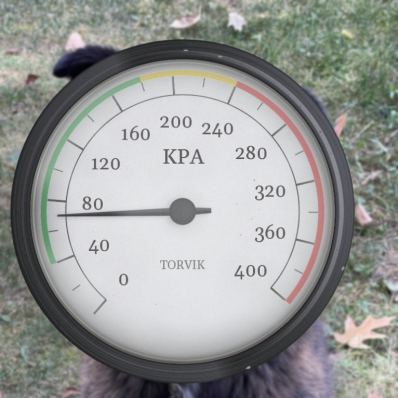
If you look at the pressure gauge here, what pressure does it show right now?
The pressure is 70 kPa
